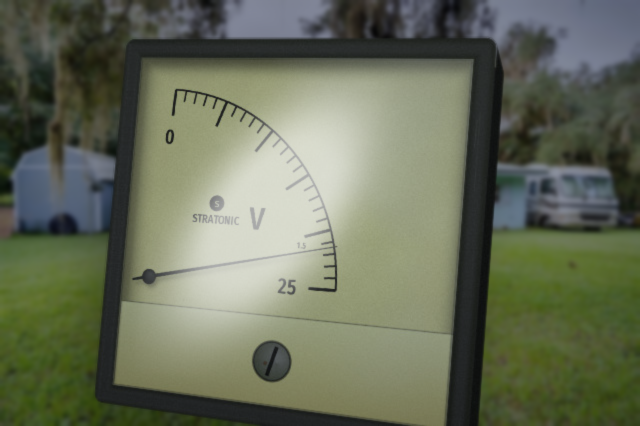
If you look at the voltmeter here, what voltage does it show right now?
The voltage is 21.5 V
